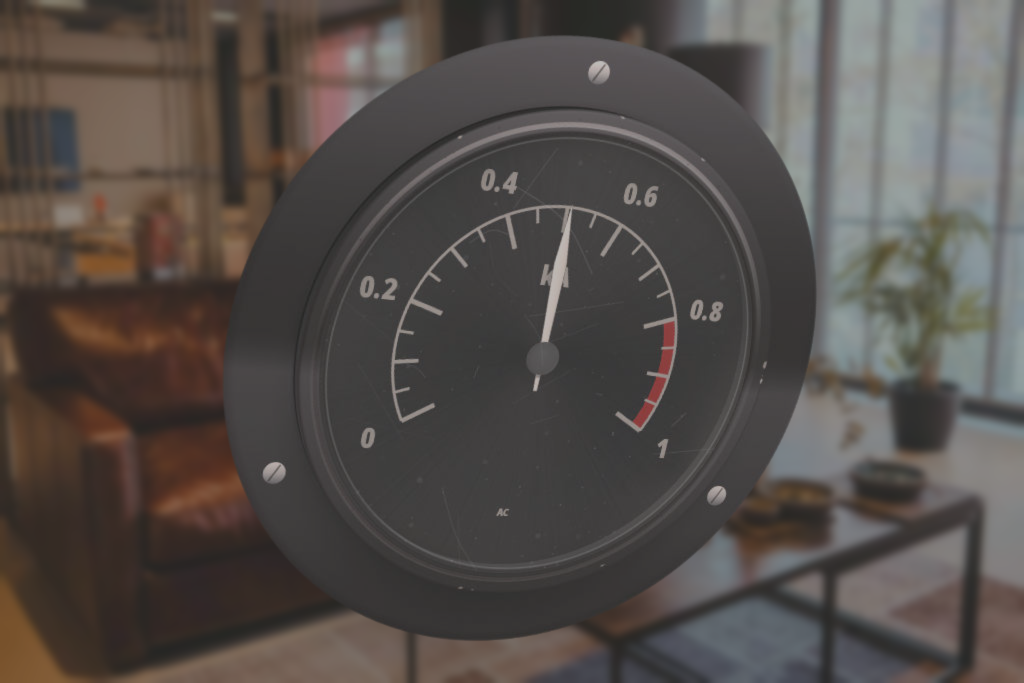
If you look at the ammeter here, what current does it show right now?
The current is 0.5 kA
